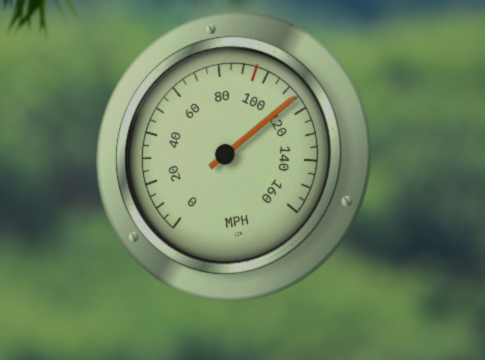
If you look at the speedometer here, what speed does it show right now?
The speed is 115 mph
